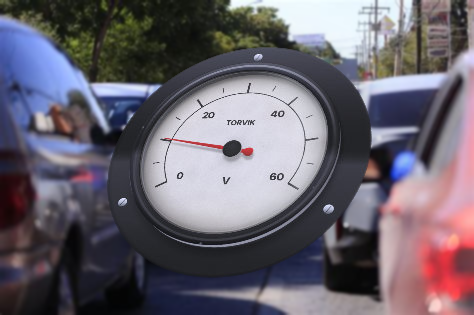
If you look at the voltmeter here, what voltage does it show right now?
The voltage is 10 V
